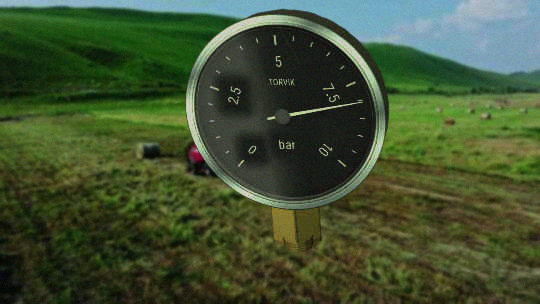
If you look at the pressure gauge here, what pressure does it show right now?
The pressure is 8 bar
